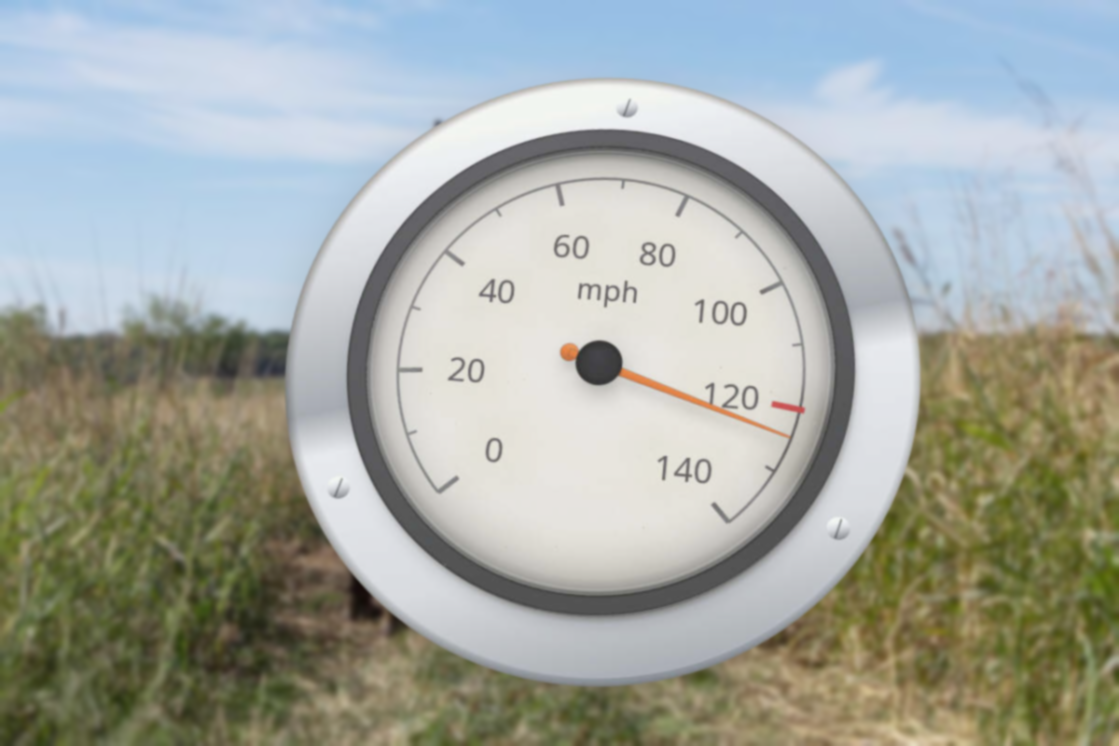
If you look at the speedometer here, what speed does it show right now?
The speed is 125 mph
